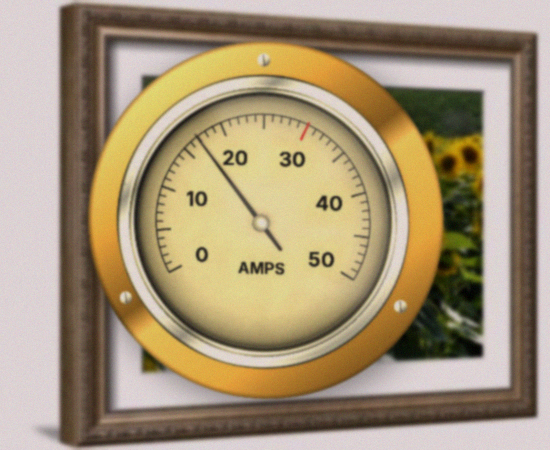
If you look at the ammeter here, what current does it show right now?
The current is 17 A
